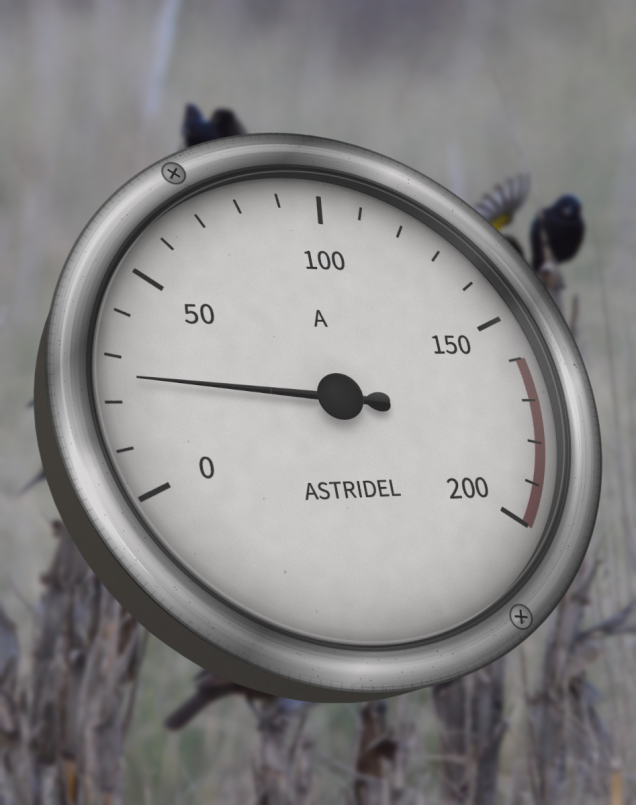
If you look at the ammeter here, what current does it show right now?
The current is 25 A
